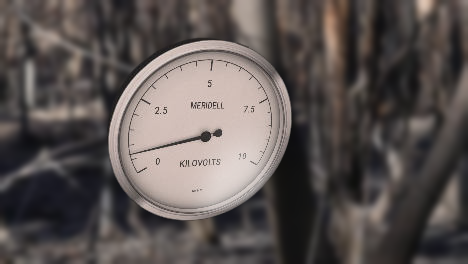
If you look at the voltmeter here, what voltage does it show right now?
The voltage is 0.75 kV
